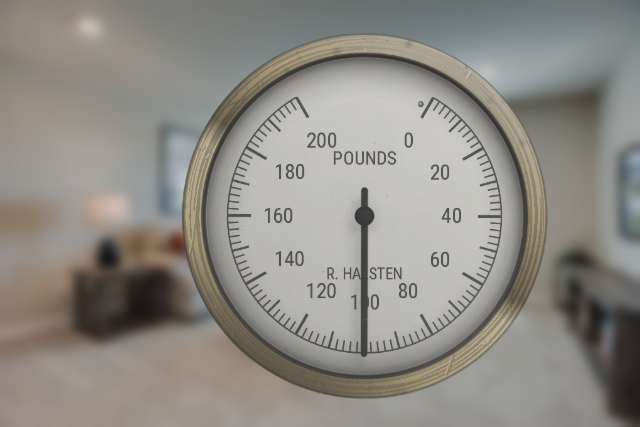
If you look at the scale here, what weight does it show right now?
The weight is 100 lb
